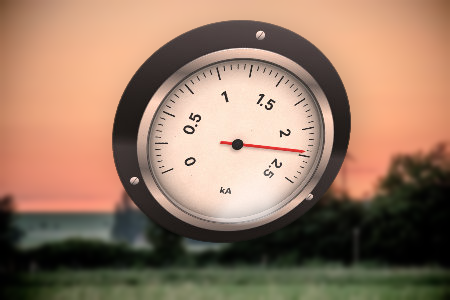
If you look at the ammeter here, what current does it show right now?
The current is 2.2 kA
